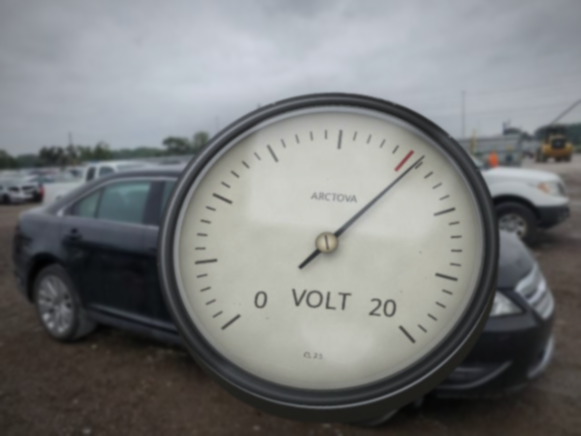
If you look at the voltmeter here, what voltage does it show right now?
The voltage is 13 V
